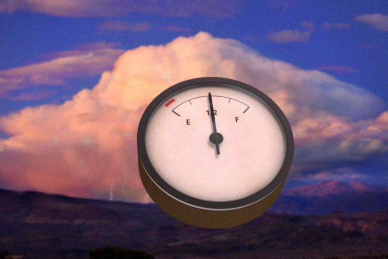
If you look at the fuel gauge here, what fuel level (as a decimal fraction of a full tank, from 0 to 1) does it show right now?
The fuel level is 0.5
